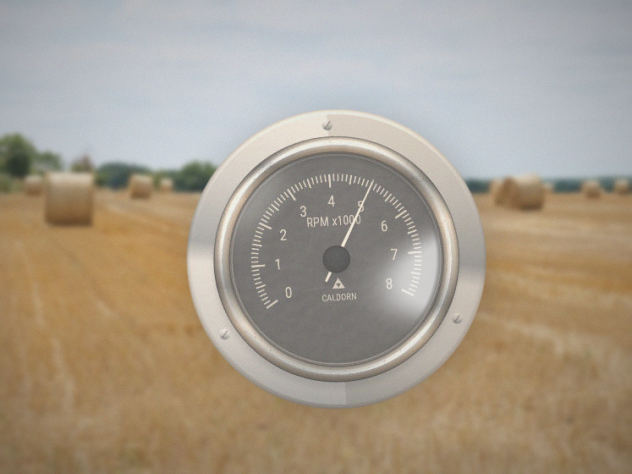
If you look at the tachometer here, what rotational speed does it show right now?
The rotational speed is 5000 rpm
